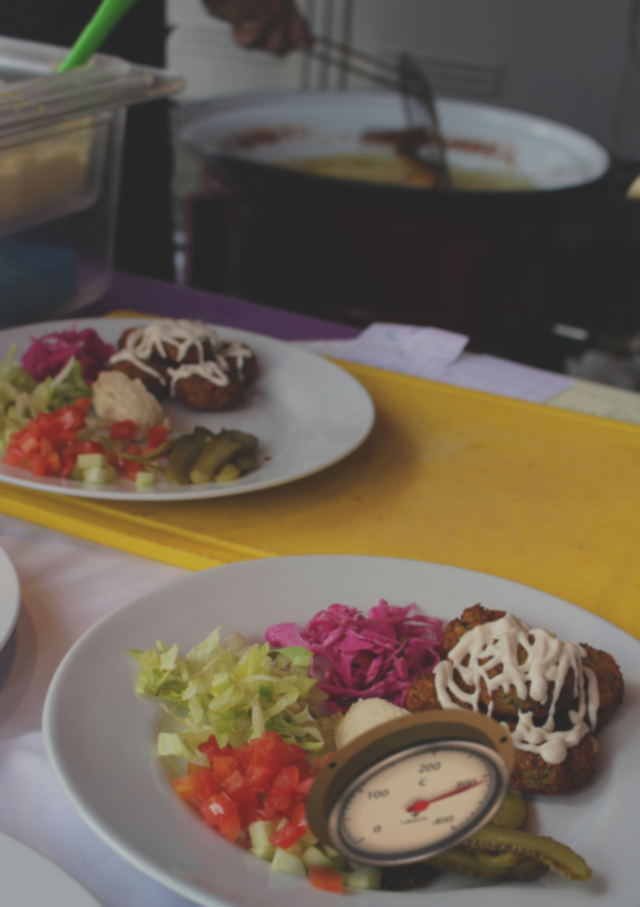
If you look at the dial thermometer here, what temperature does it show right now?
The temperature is 300 °C
